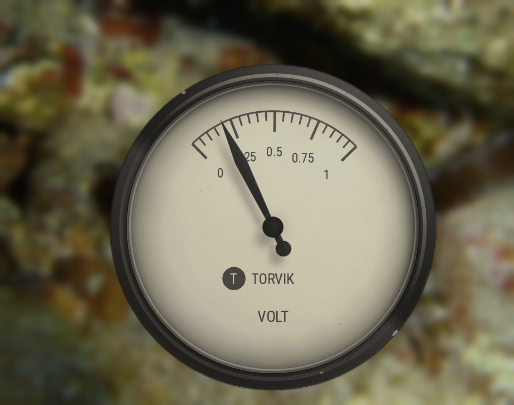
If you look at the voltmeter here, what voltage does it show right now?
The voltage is 0.2 V
